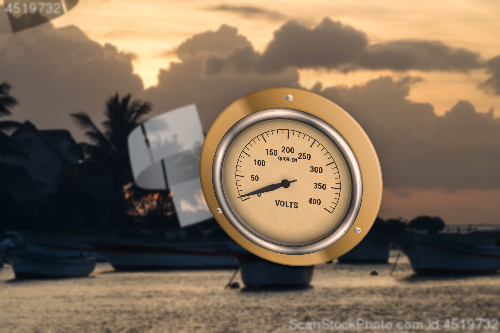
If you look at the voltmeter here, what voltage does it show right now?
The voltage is 10 V
